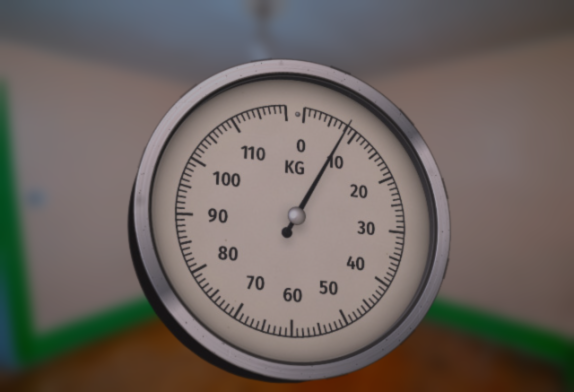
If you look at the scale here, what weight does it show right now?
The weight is 8 kg
